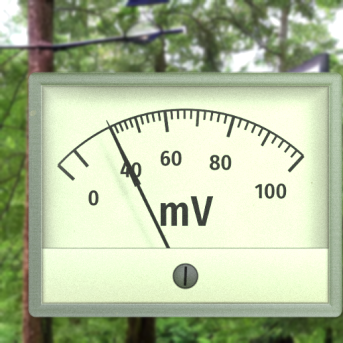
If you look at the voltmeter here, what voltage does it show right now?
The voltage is 40 mV
